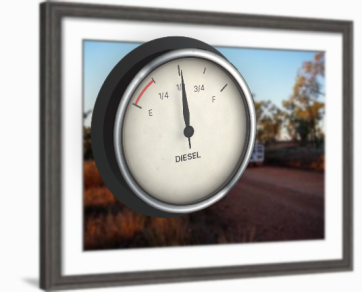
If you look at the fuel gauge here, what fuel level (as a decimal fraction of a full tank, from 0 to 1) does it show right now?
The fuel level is 0.5
